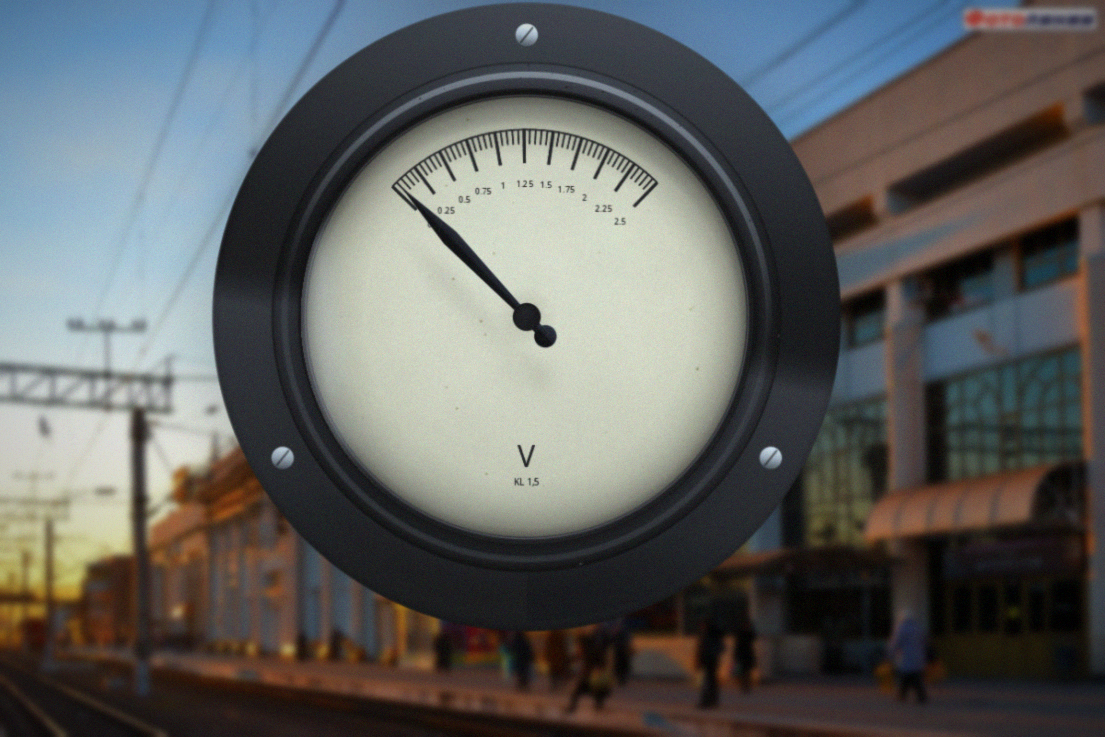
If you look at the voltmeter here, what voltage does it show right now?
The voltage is 0.05 V
